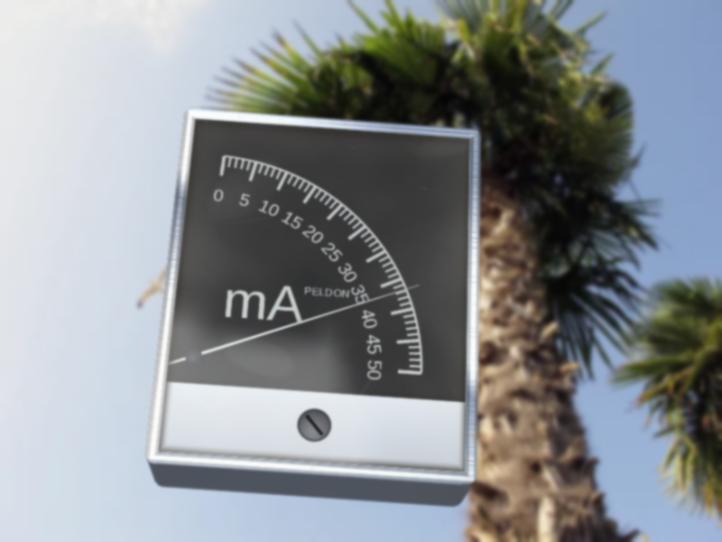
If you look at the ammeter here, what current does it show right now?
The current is 37 mA
